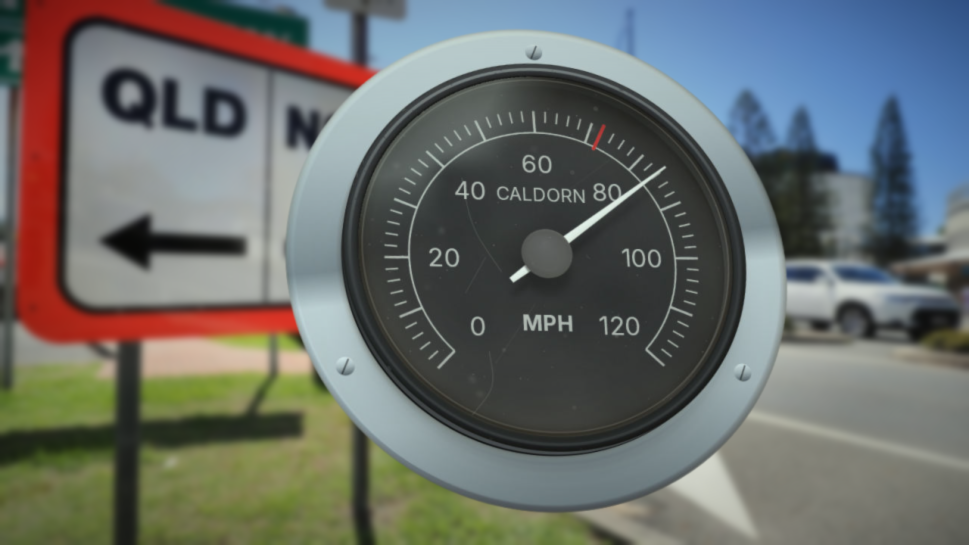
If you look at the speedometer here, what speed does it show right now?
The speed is 84 mph
